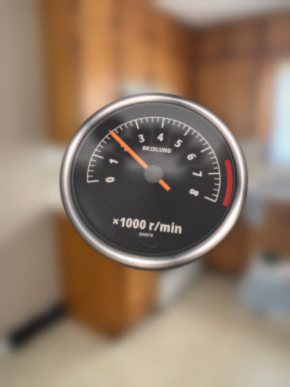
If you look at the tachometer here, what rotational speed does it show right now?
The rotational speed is 2000 rpm
